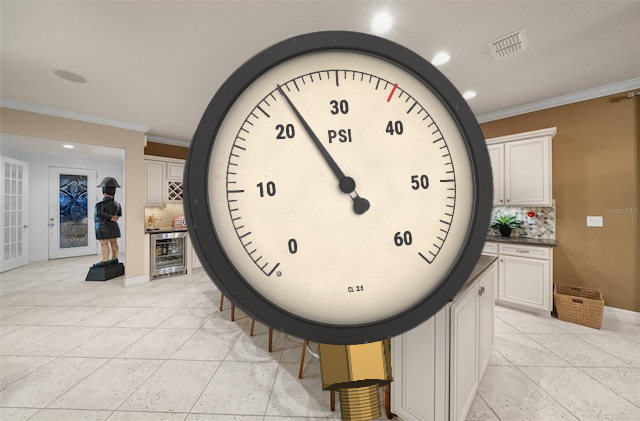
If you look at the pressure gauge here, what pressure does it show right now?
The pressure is 23 psi
